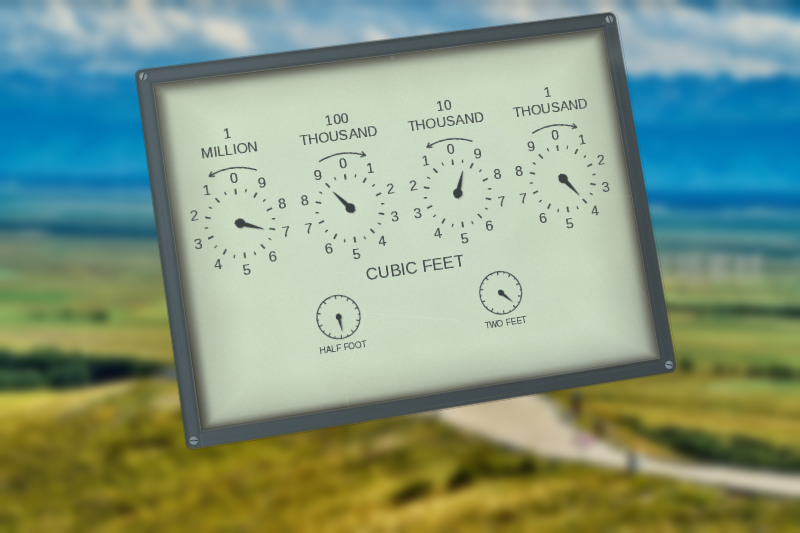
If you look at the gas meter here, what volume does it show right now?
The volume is 689400 ft³
